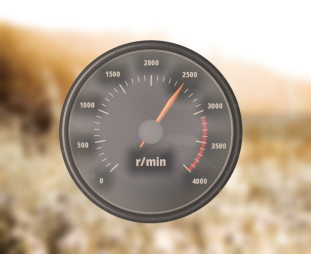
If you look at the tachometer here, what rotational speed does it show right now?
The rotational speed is 2500 rpm
